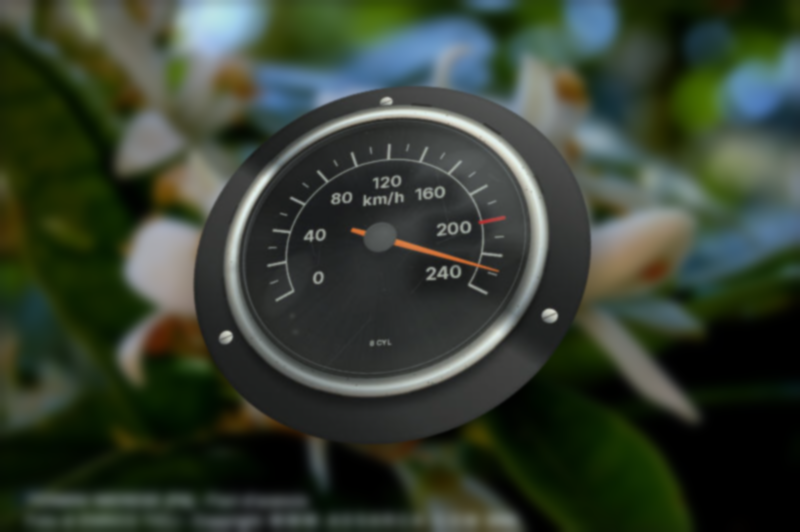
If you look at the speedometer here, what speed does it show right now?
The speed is 230 km/h
